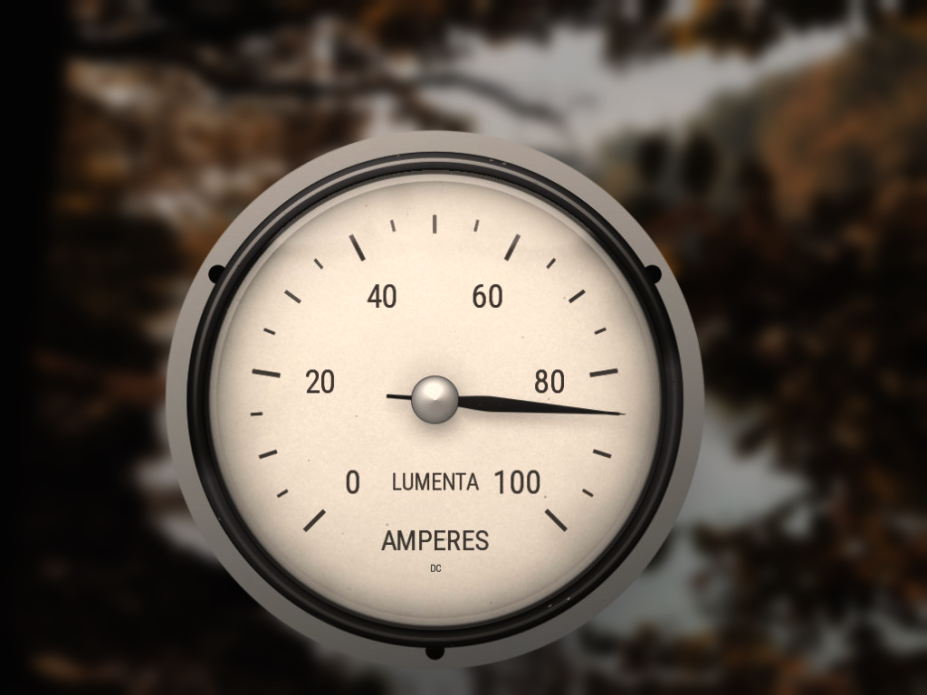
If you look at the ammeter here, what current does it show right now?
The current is 85 A
